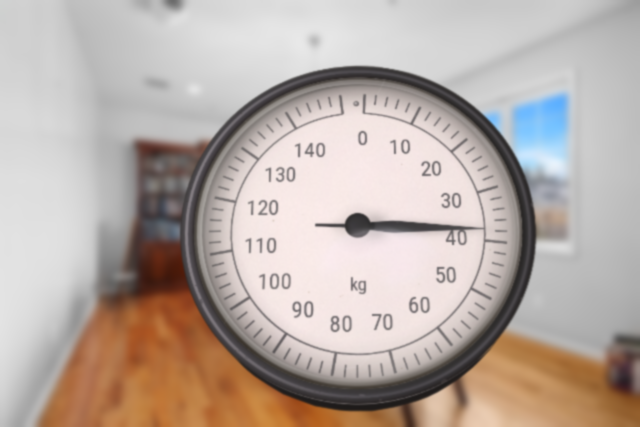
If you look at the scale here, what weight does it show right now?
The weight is 38 kg
